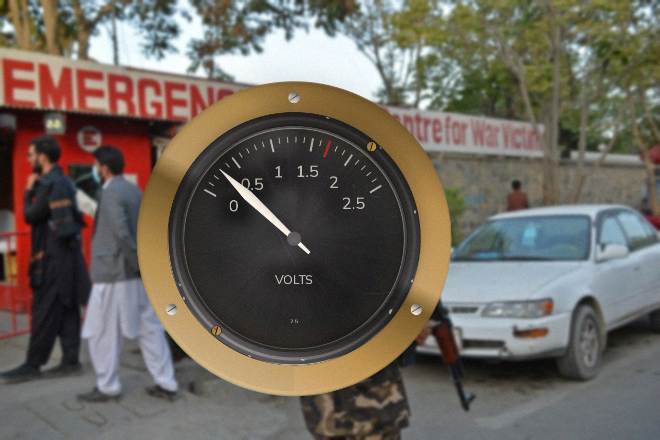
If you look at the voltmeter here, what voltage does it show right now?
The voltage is 0.3 V
